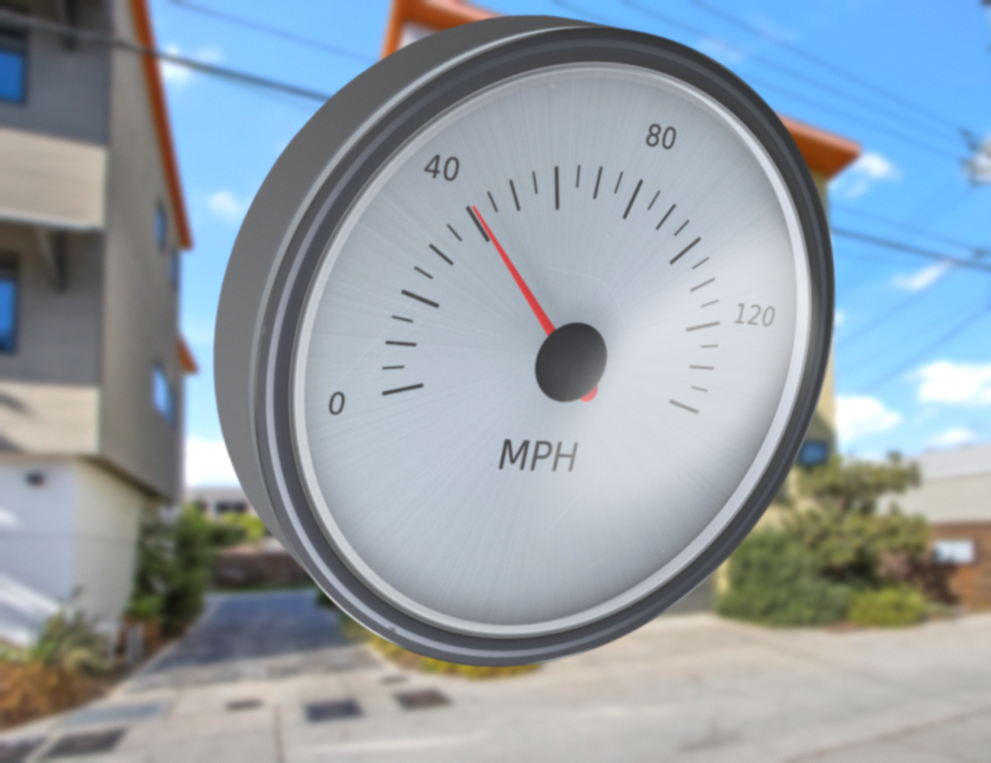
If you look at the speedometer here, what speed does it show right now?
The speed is 40 mph
